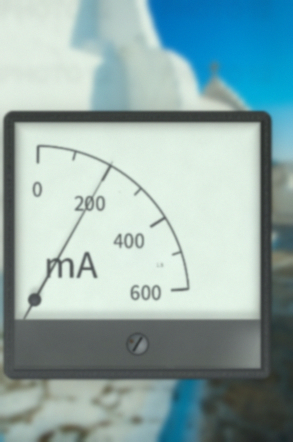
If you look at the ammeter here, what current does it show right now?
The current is 200 mA
